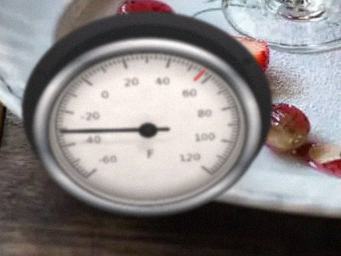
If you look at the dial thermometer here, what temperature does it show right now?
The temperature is -30 °F
